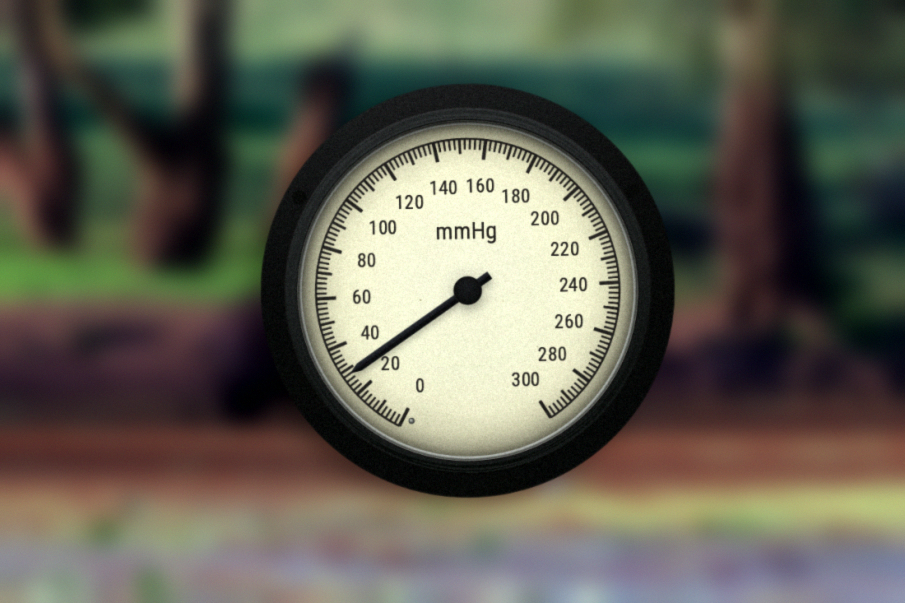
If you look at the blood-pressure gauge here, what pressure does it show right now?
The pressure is 28 mmHg
